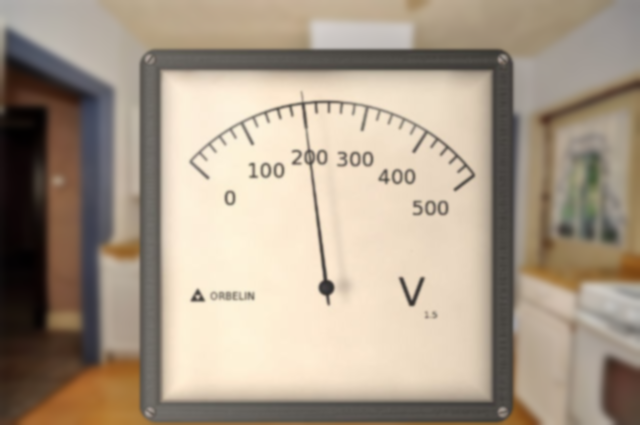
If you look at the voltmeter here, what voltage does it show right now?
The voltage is 200 V
